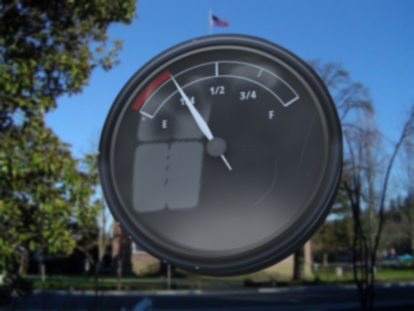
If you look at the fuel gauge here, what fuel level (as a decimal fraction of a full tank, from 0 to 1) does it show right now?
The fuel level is 0.25
